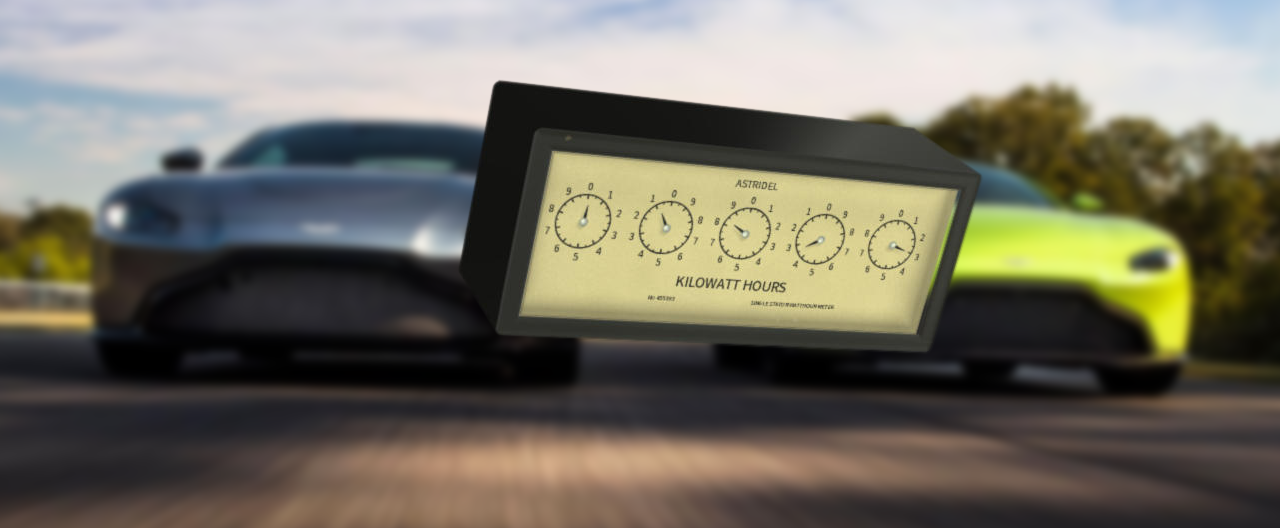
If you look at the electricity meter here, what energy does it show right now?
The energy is 833 kWh
